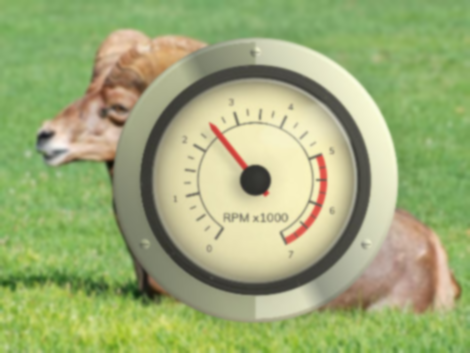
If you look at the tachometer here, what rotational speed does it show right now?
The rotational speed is 2500 rpm
